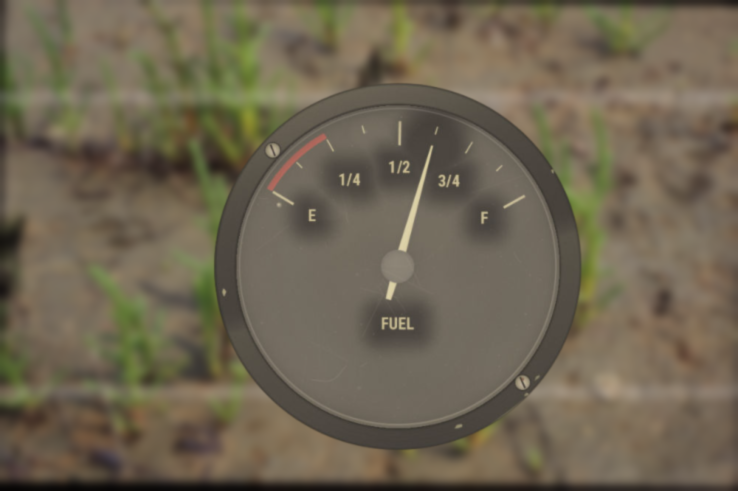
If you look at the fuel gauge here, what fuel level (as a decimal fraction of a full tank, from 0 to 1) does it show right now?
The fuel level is 0.625
